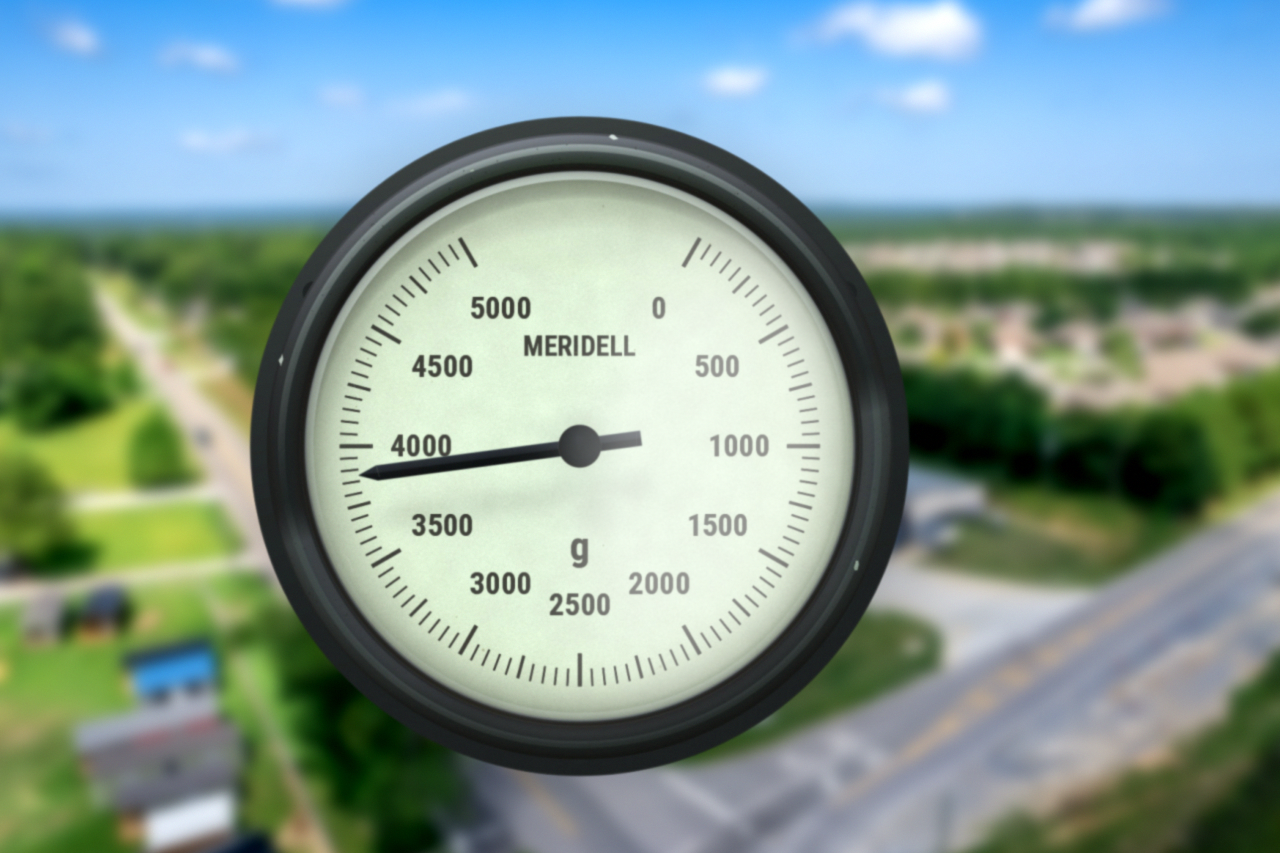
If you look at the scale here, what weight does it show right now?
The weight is 3875 g
